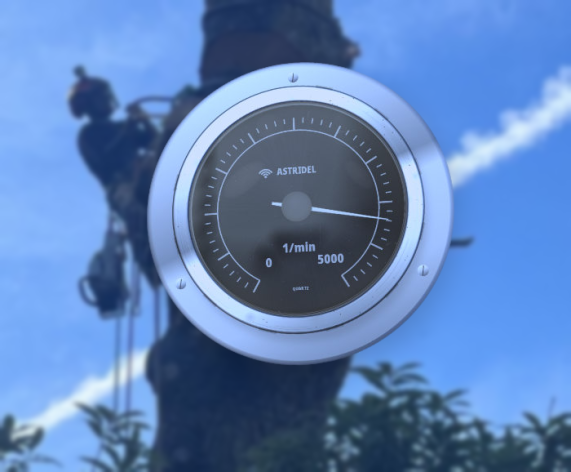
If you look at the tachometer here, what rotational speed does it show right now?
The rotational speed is 4200 rpm
